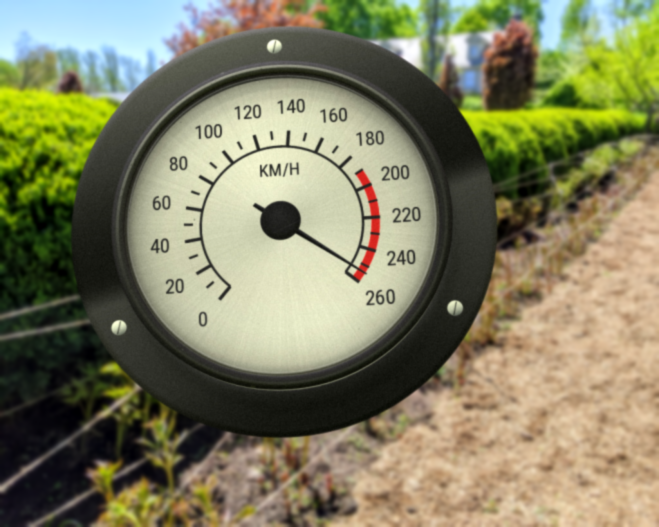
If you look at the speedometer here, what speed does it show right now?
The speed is 255 km/h
